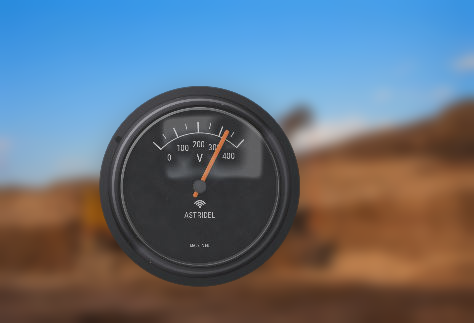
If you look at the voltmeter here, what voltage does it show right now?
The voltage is 325 V
